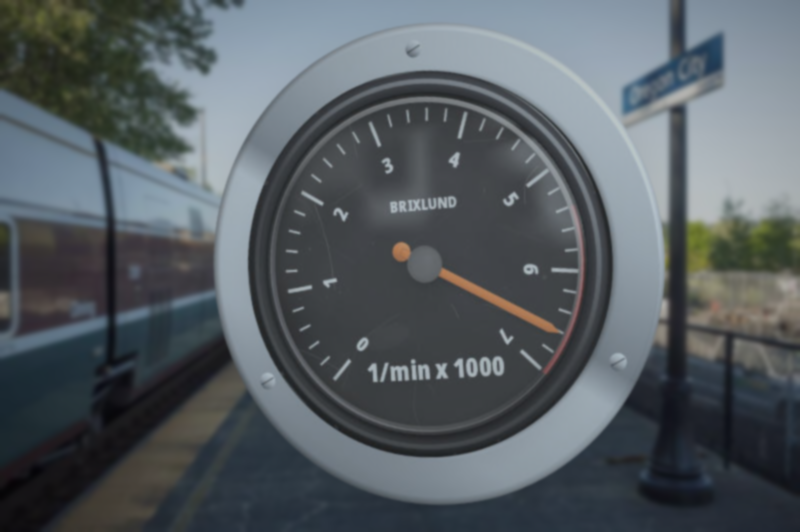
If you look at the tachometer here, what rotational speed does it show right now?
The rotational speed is 6600 rpm
